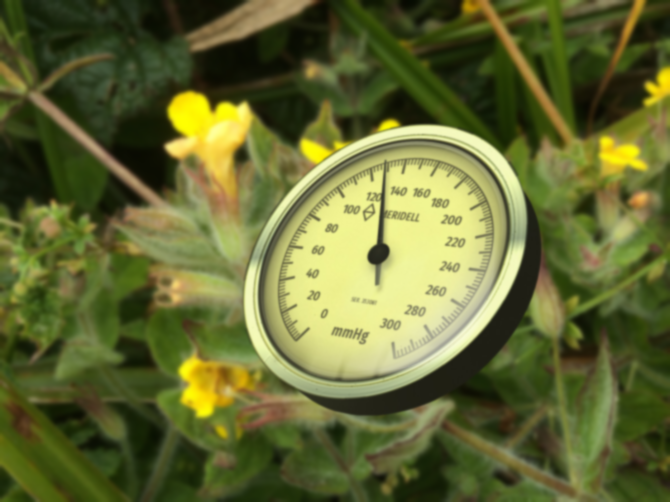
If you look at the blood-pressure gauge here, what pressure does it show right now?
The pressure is 130 mmHg
